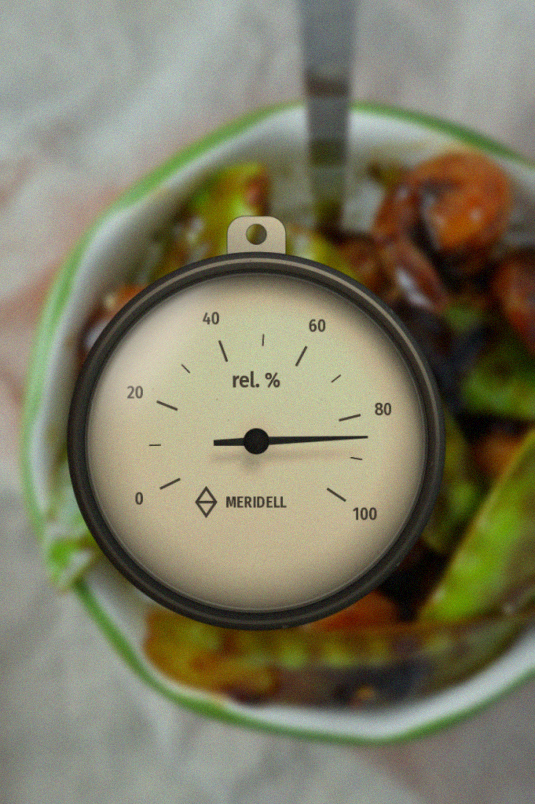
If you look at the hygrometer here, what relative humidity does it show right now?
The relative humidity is 85 %
